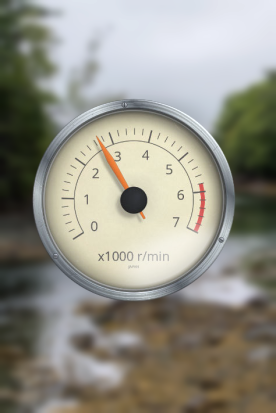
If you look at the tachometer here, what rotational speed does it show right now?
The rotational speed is 2700 rpm
